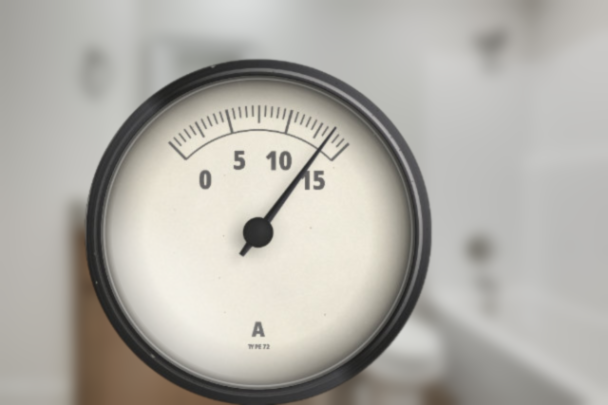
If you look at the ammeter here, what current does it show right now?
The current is 13.5 A
